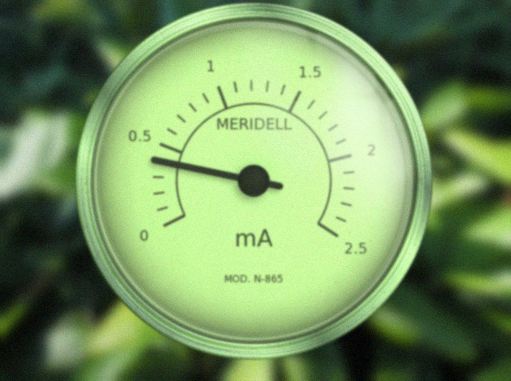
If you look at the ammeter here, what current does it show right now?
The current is 0.4 mA
